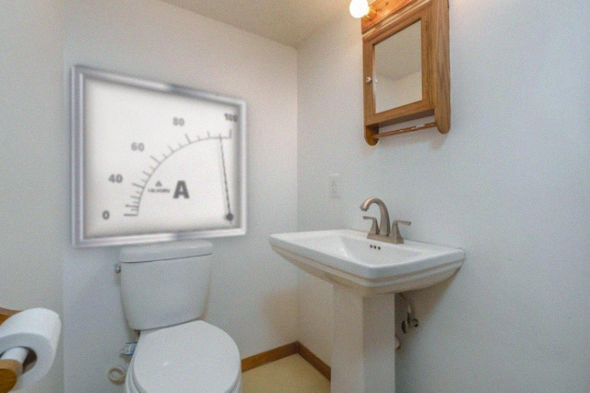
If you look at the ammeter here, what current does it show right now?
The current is 95 A
